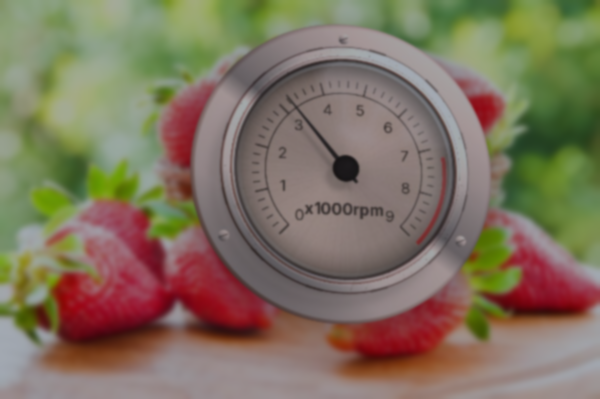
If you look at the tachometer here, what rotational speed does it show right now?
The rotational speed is 3200 rpm
